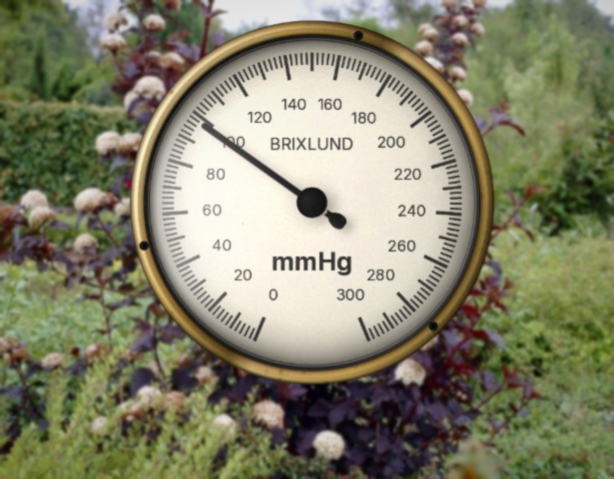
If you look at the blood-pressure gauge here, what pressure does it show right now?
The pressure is 98 mmHg
